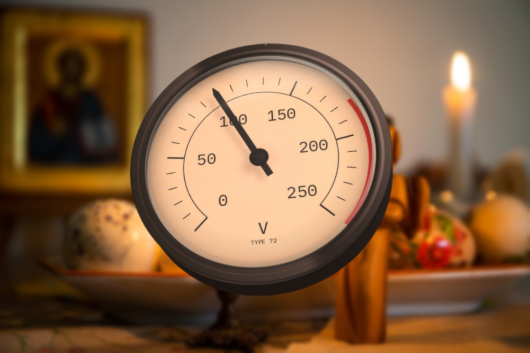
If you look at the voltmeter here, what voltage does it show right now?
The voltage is 100 V
